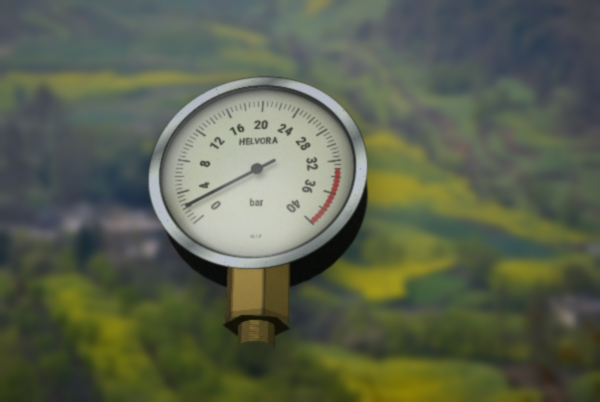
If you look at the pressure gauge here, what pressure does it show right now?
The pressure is 2 bar
